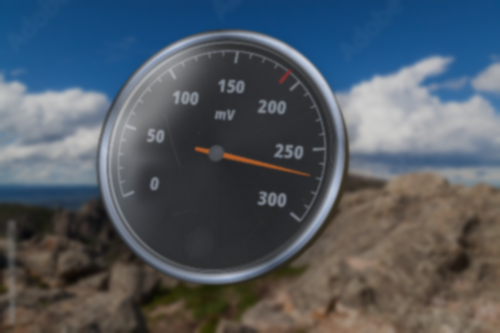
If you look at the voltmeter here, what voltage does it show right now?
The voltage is 270 mV
